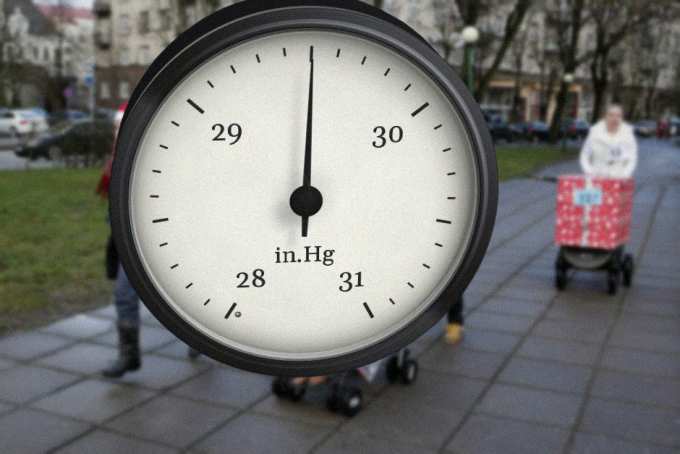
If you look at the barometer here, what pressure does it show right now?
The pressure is 29.5 inHg
